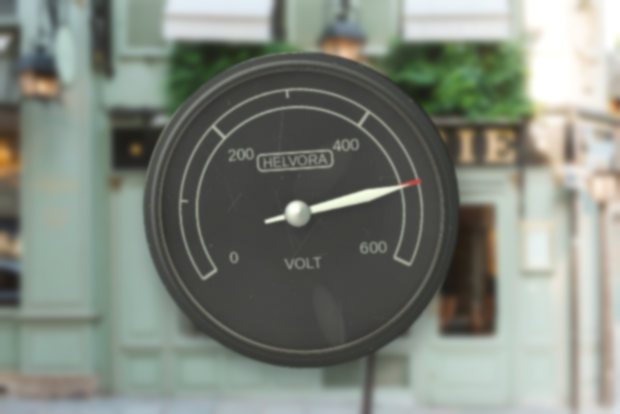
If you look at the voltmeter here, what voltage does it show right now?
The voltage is 500 V
